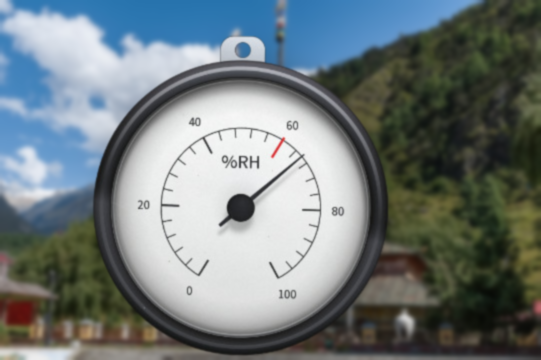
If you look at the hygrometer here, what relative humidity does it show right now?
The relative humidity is 66 %
